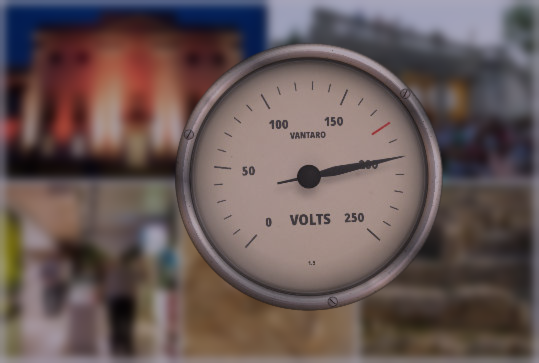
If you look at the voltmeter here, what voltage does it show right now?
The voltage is 200 V
